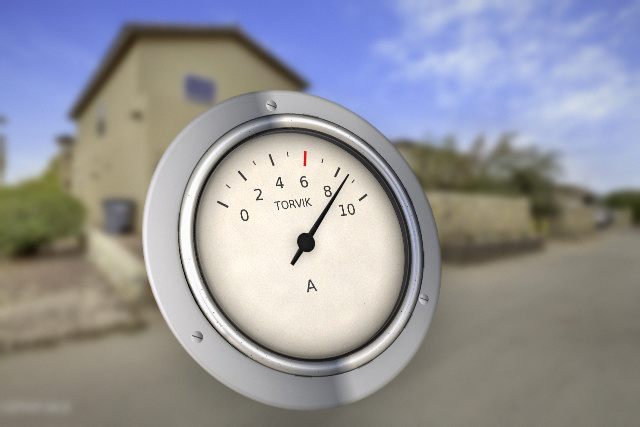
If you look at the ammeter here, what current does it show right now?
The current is 8.5 A
